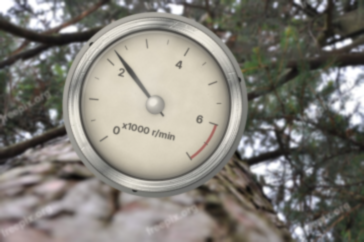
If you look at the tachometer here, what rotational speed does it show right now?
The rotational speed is 2250 rpm
